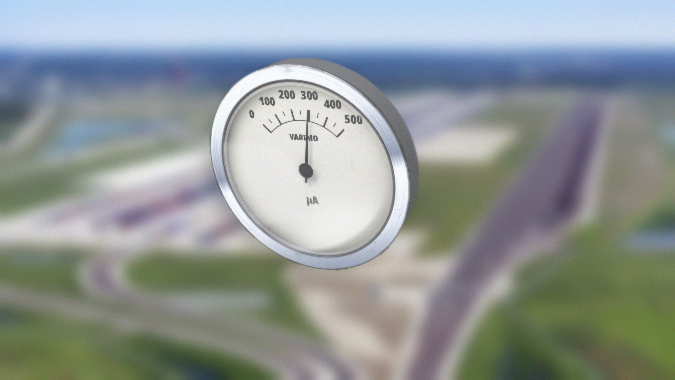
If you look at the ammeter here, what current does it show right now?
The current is 300 µA
